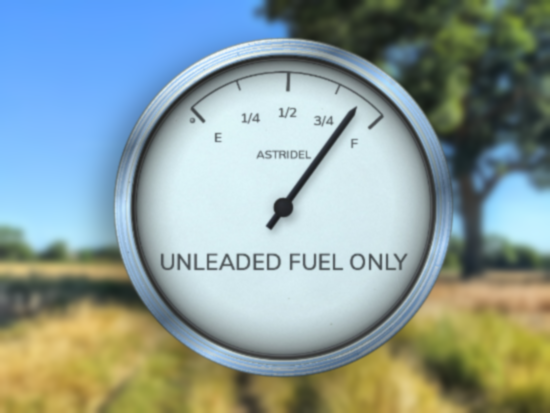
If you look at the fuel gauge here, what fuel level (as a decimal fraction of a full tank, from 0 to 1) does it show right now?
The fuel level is 0.875
